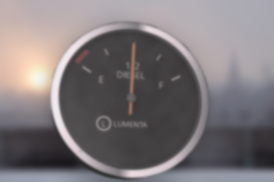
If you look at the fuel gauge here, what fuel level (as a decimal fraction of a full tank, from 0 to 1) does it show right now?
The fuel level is 0.5
